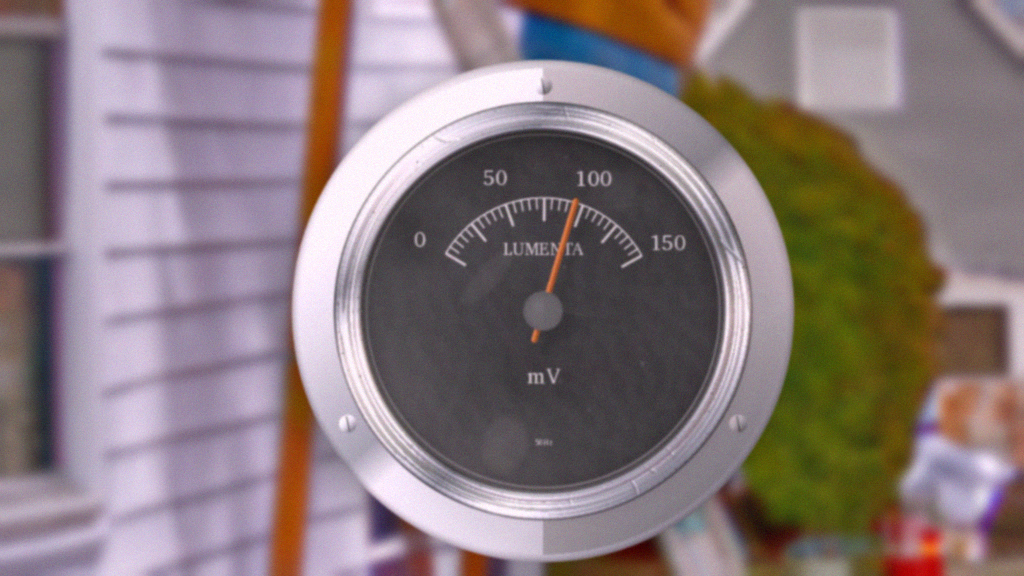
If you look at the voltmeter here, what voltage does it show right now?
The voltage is 95 mV
